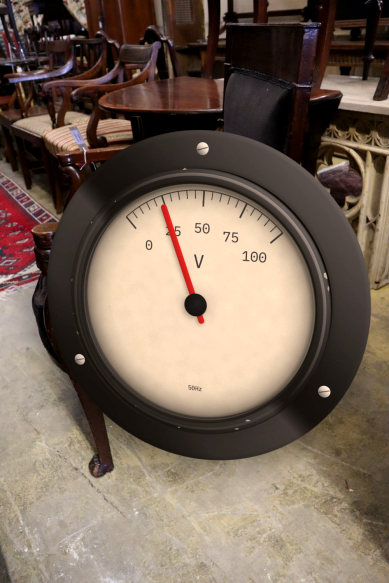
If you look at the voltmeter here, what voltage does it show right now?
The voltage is 25 V
